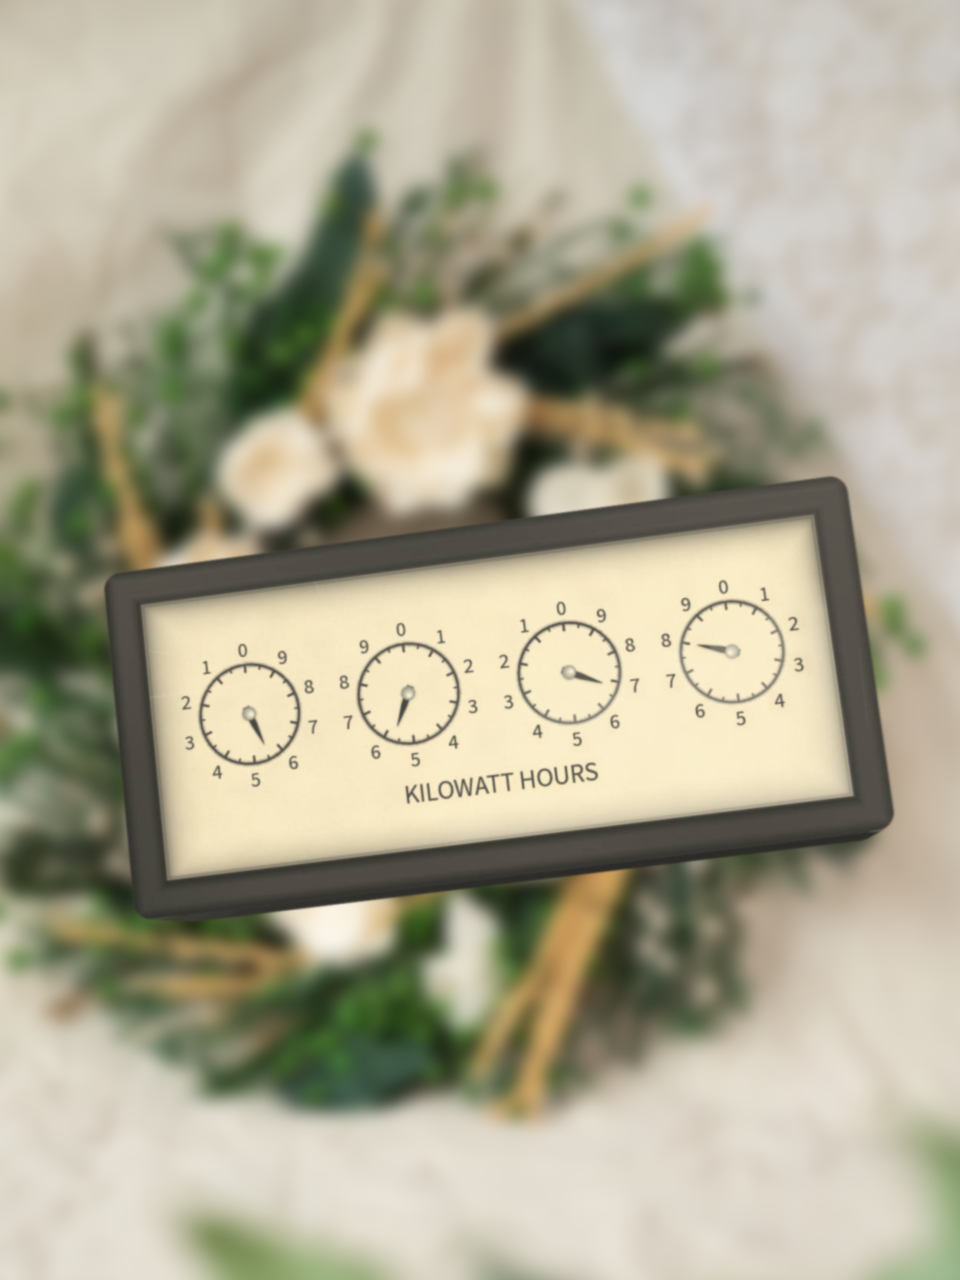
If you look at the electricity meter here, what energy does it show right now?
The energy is 5568 kWh
